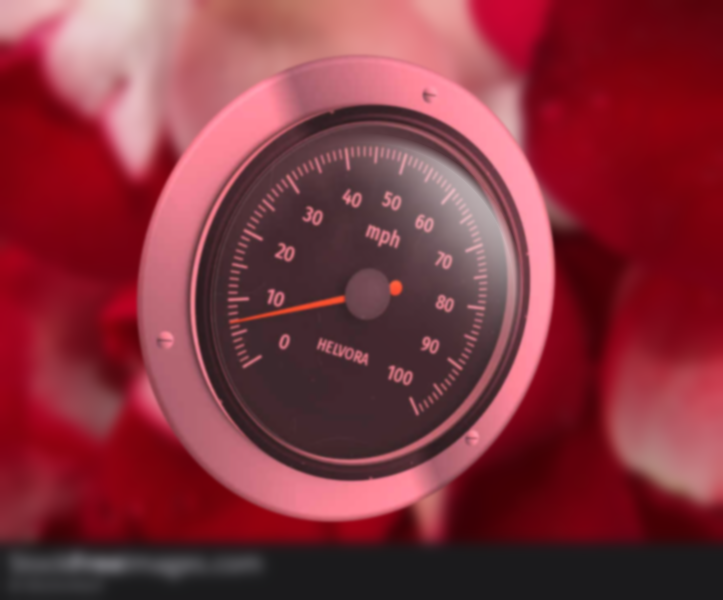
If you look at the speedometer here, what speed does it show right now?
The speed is 7 mph
